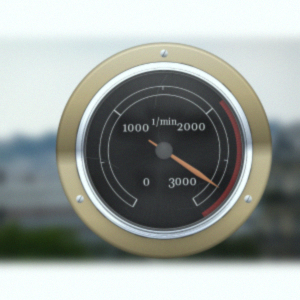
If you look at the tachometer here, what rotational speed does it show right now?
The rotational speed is 2750 rpm
